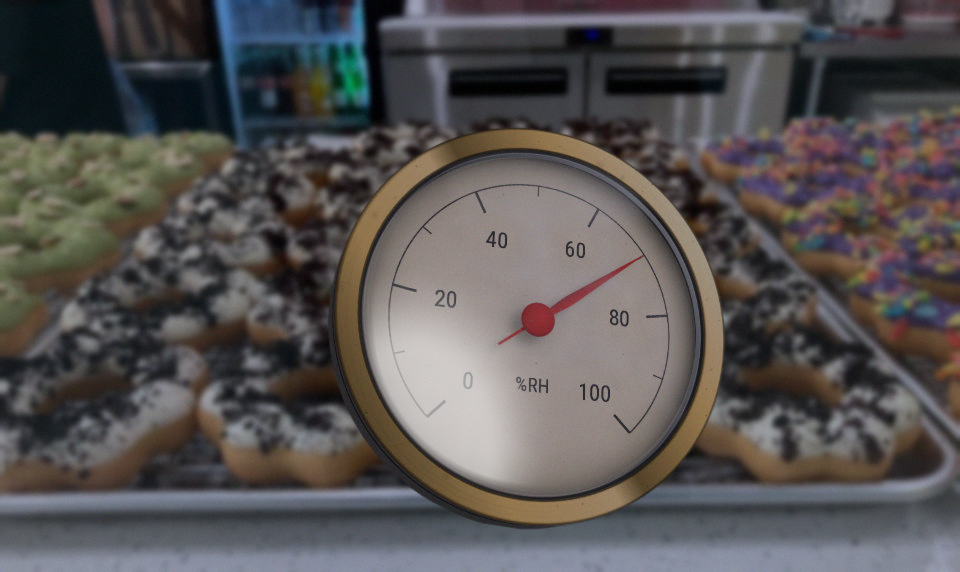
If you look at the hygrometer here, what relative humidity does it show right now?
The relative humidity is 70 %
